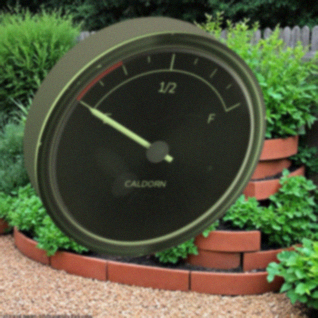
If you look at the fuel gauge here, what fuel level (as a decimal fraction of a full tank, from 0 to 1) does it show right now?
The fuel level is 0
